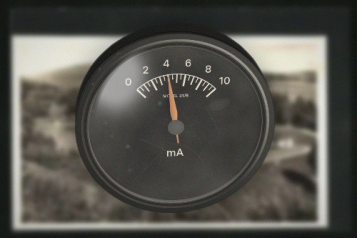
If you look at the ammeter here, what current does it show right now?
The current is 4 mA
